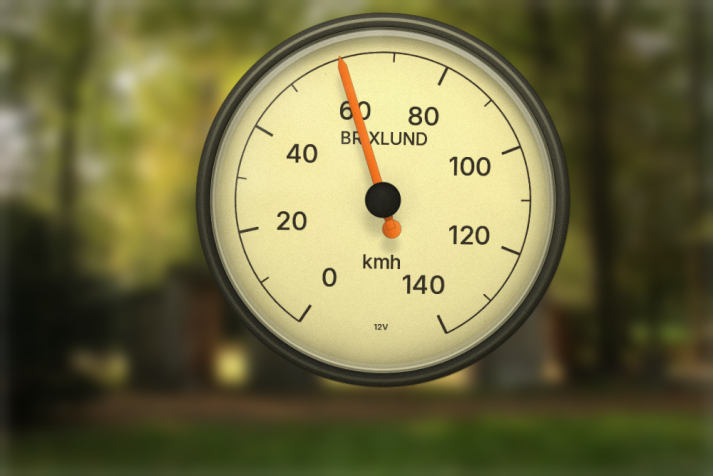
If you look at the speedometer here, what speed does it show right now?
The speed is 60 km/h
